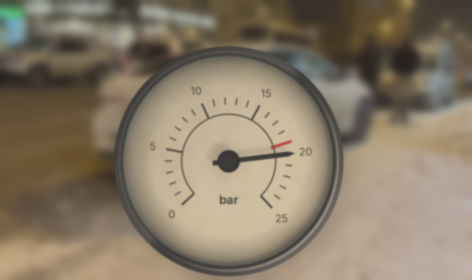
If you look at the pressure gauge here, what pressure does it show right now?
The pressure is 20 bar
